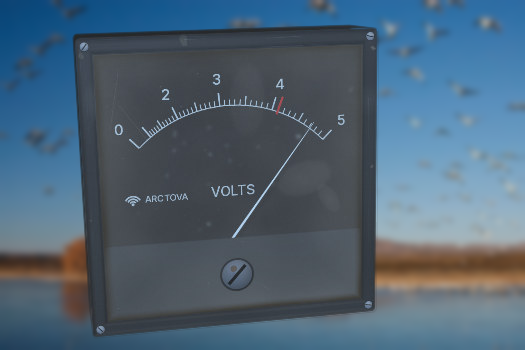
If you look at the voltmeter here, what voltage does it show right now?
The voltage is 4.7 V
